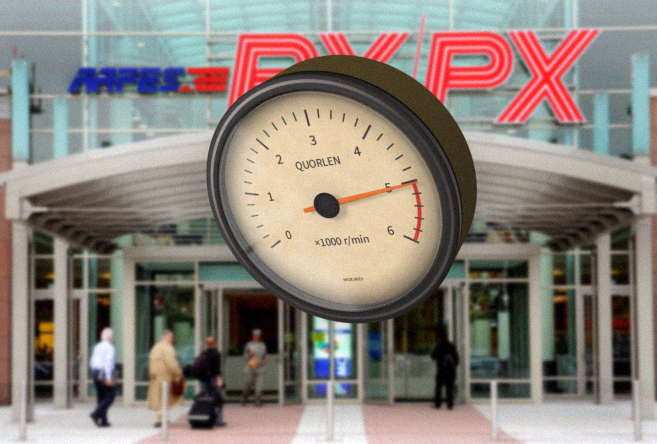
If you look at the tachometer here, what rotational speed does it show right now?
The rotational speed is 5000 rpm
